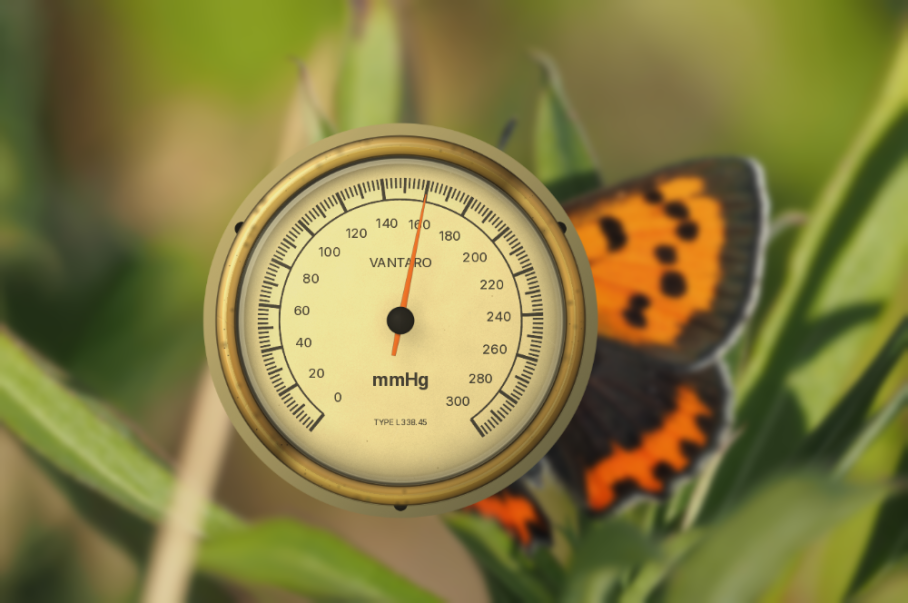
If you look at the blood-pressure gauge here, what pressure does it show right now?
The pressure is 160 mmHg
